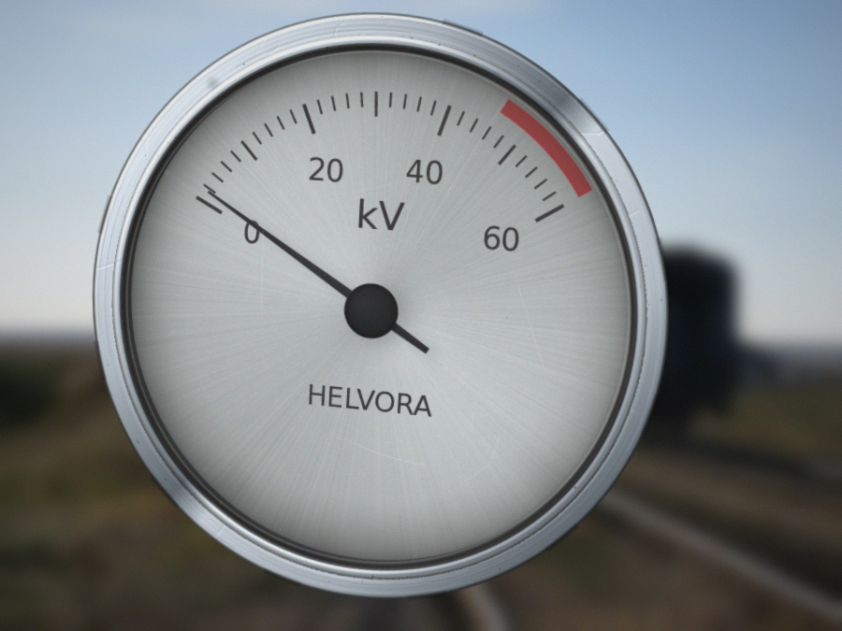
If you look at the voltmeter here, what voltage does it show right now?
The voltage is 2 kV
